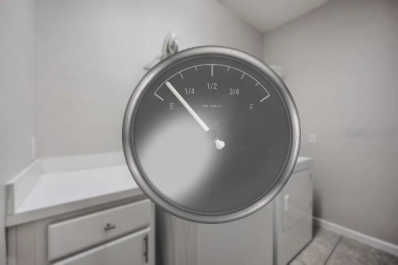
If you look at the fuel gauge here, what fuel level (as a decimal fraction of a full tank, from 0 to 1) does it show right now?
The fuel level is 0.125
